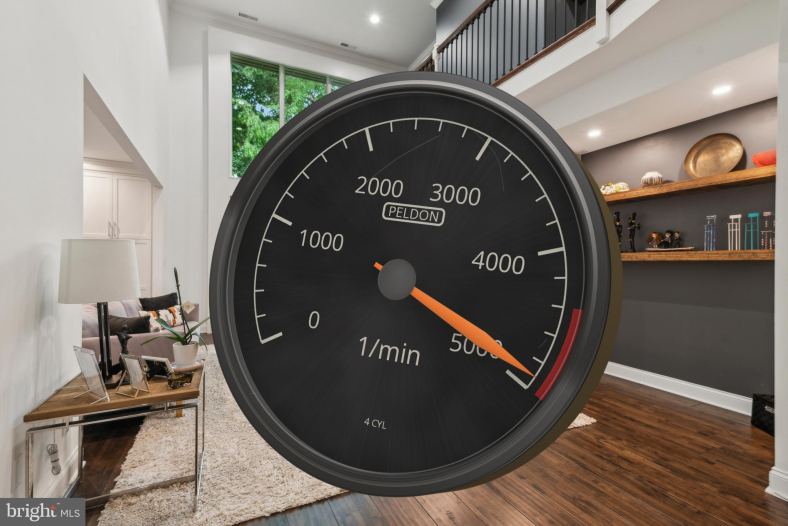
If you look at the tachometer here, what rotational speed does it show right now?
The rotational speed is 4900 rpm
